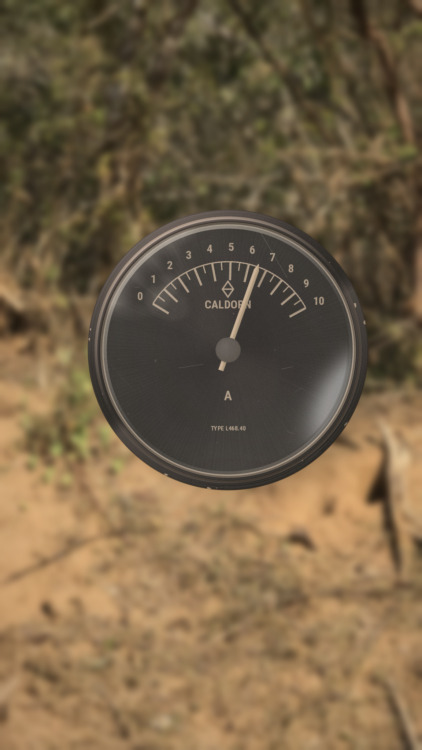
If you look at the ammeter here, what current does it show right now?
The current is 6.5 A
